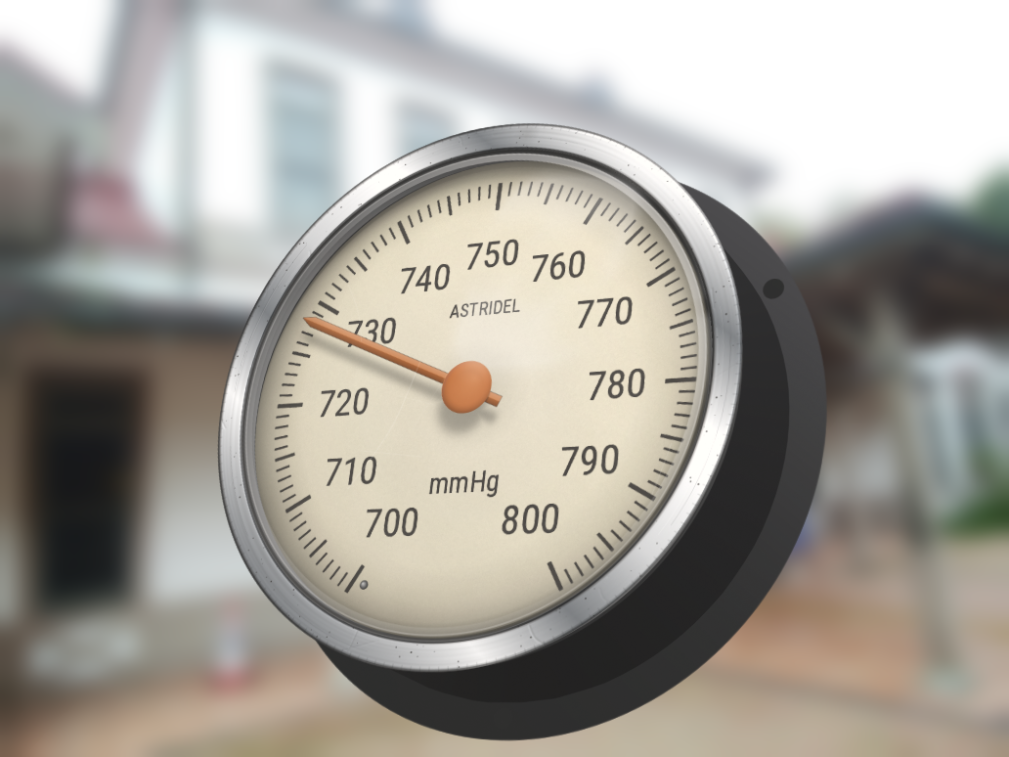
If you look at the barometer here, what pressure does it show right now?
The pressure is 728 mmHg
